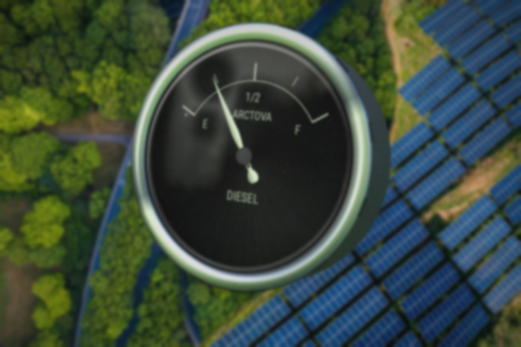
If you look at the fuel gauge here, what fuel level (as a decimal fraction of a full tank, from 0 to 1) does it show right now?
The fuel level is 0.25
